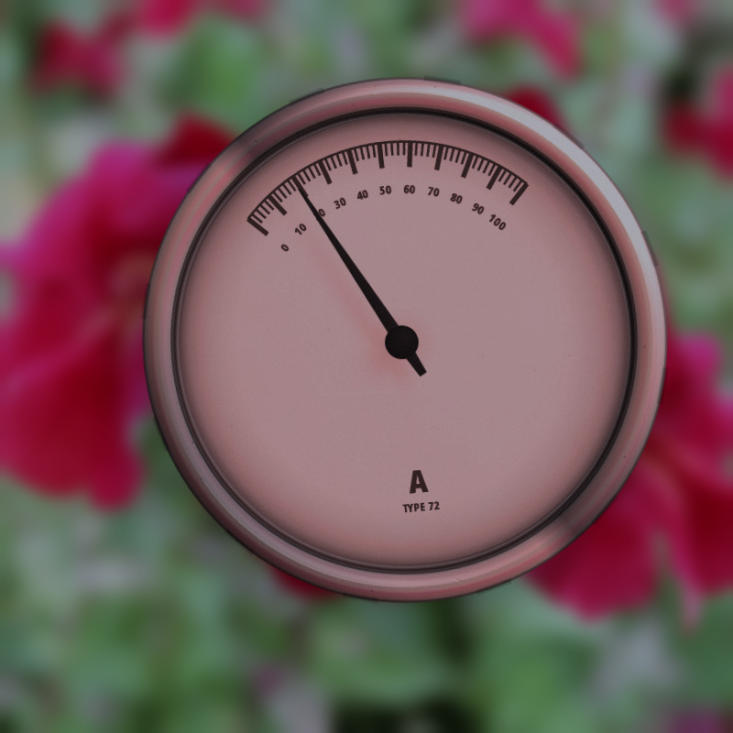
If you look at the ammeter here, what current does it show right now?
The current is 20 A
